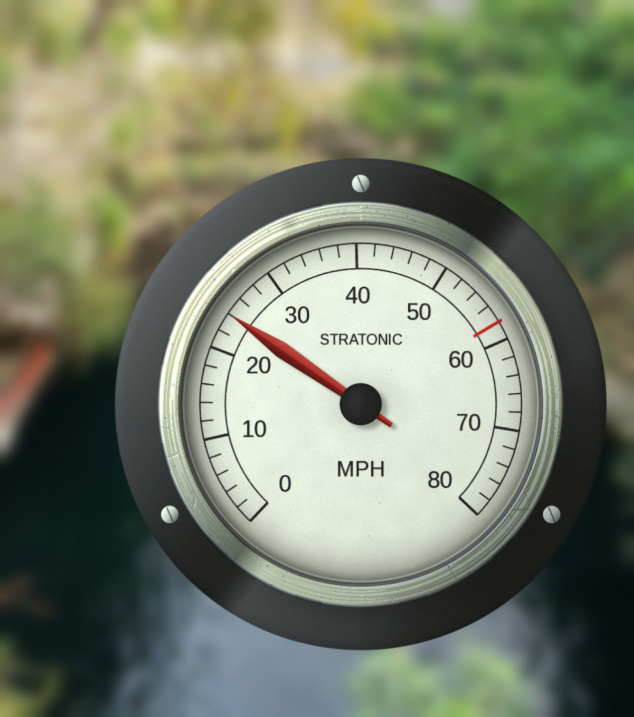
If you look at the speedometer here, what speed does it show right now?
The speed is 24 mph
